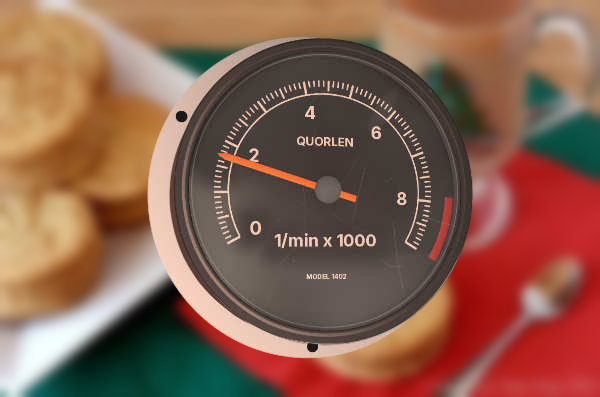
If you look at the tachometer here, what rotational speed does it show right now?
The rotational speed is 1700 rpm
